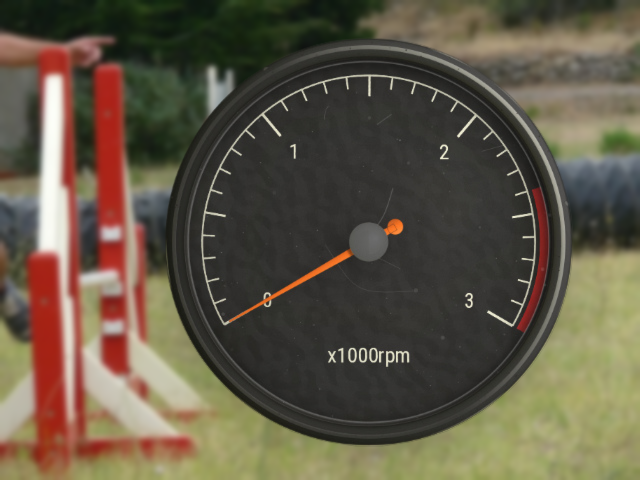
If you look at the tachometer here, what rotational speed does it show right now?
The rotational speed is 0 rpm
